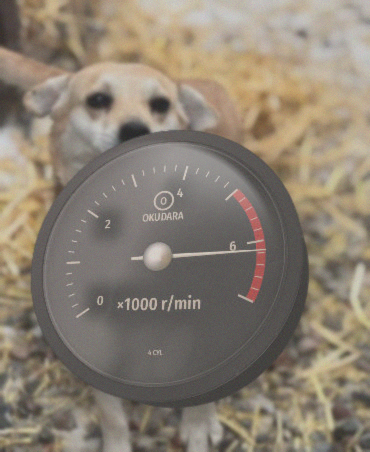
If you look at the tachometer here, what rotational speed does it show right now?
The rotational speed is 6200 rpm
